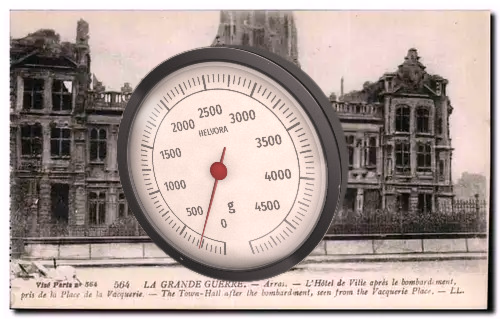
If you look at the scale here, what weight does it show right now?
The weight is 250 g
